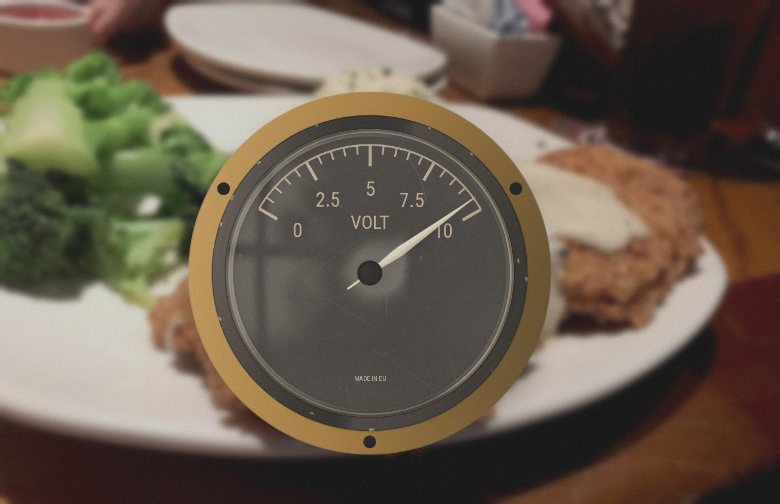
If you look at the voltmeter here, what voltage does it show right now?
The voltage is 9.5 V
